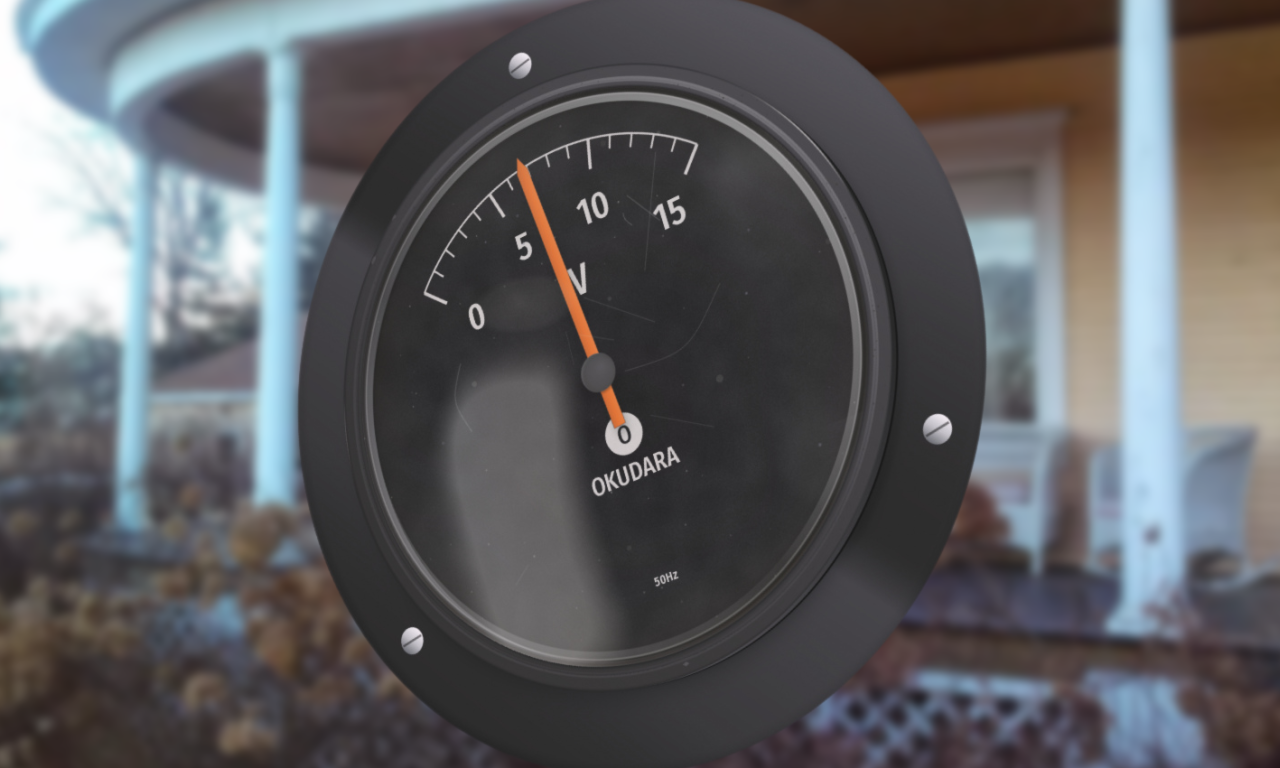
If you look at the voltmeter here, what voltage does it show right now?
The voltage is 7 V
